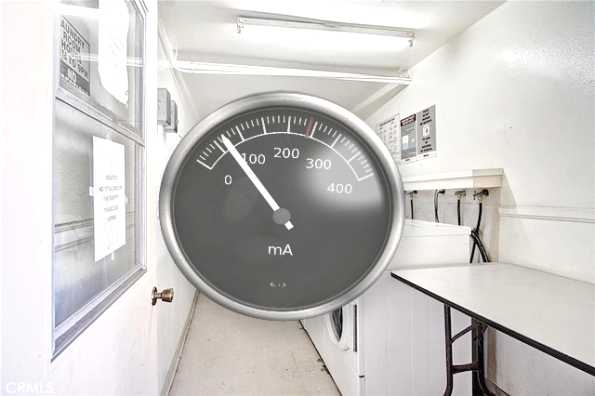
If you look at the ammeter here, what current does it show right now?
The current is 70 mA
